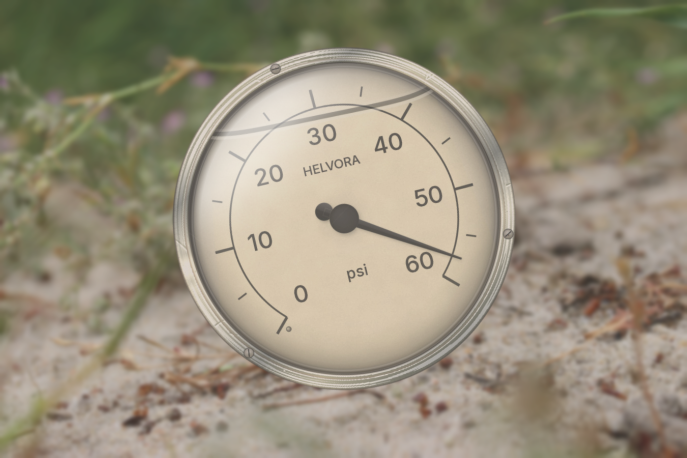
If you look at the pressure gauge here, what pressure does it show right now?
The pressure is 57.5 psi
